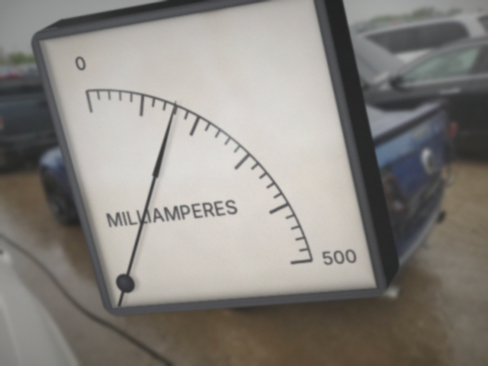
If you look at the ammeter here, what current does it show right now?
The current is 160 mA
